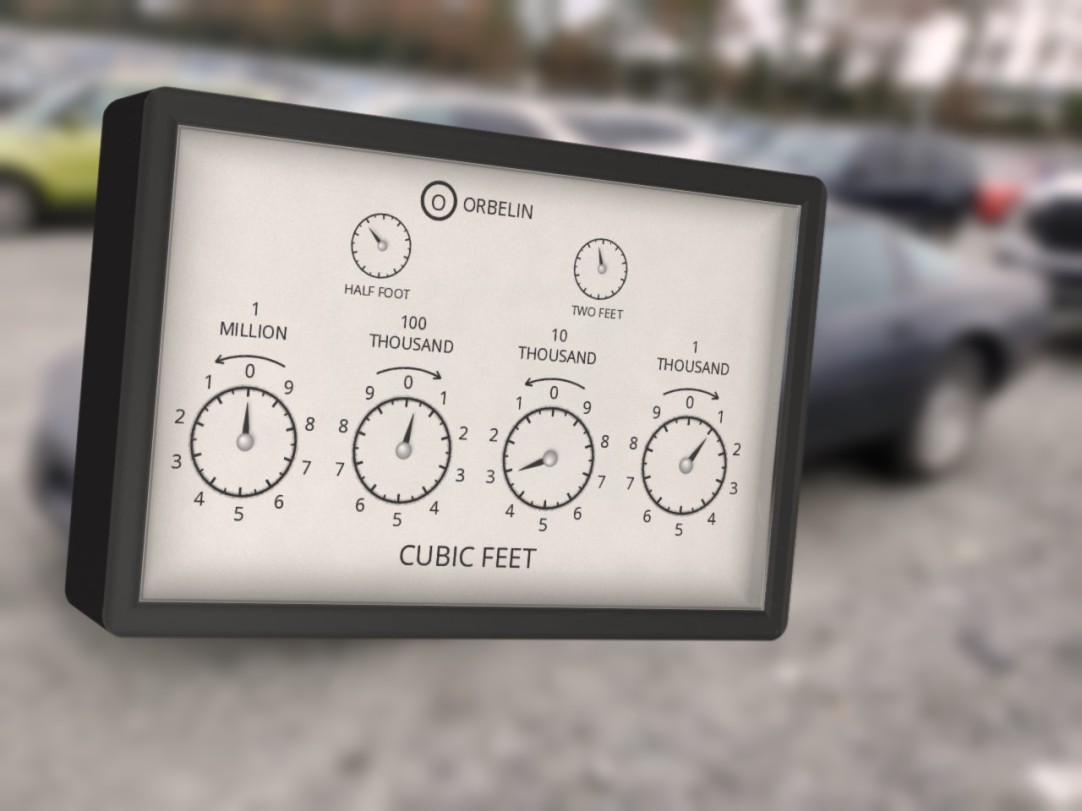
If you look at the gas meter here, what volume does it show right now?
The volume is 3100 ft³
